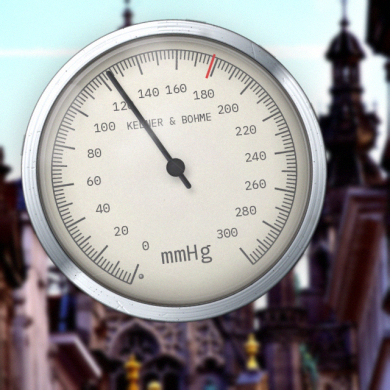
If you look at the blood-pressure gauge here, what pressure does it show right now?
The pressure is 124 mmHg
